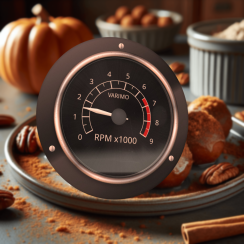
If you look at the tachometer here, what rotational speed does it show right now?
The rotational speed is 1500 rpm
